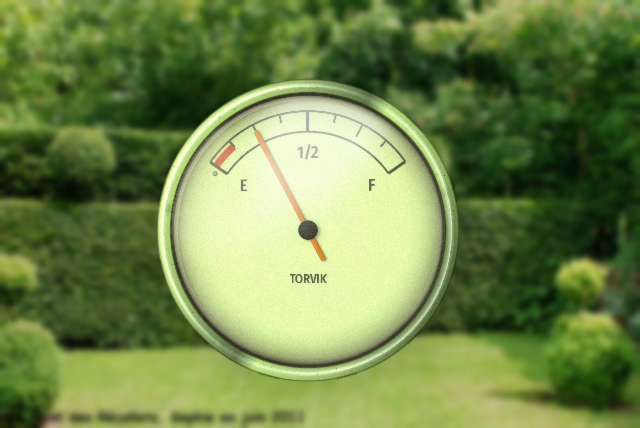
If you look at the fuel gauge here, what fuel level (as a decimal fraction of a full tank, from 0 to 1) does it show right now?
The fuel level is 0.25
